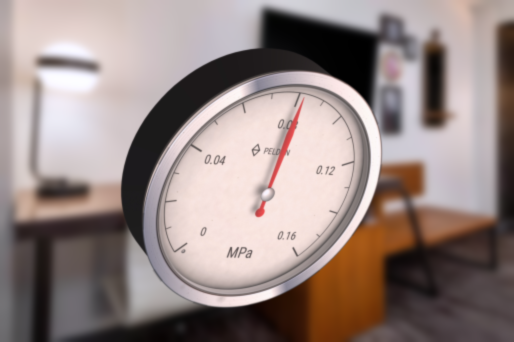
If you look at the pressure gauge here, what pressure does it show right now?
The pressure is 0.08 MPa
